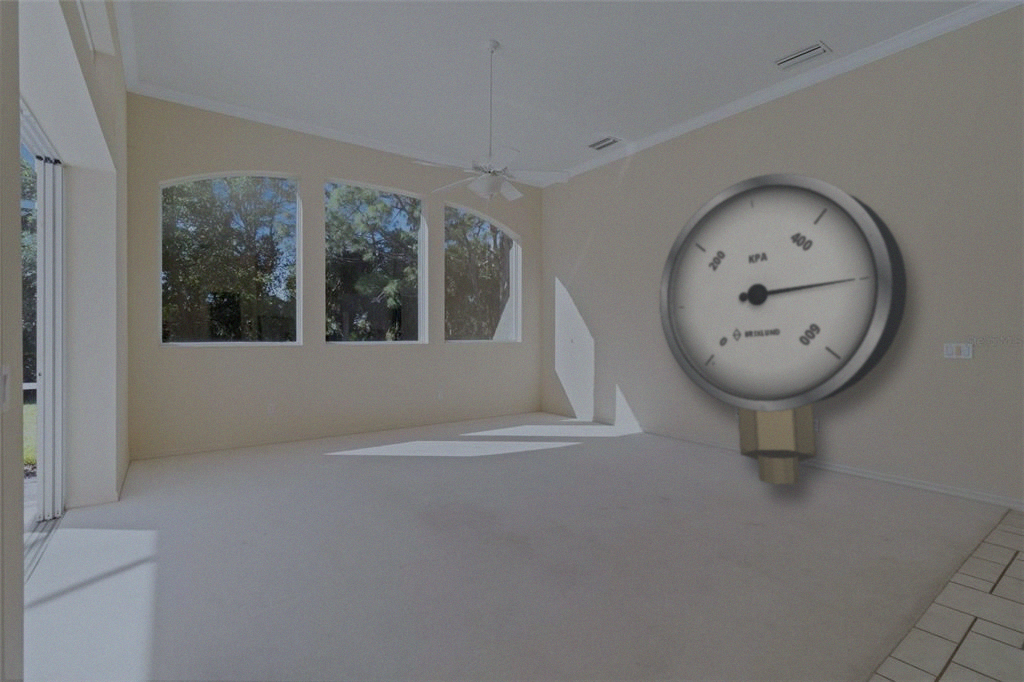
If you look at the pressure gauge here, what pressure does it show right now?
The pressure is 500 kPa
